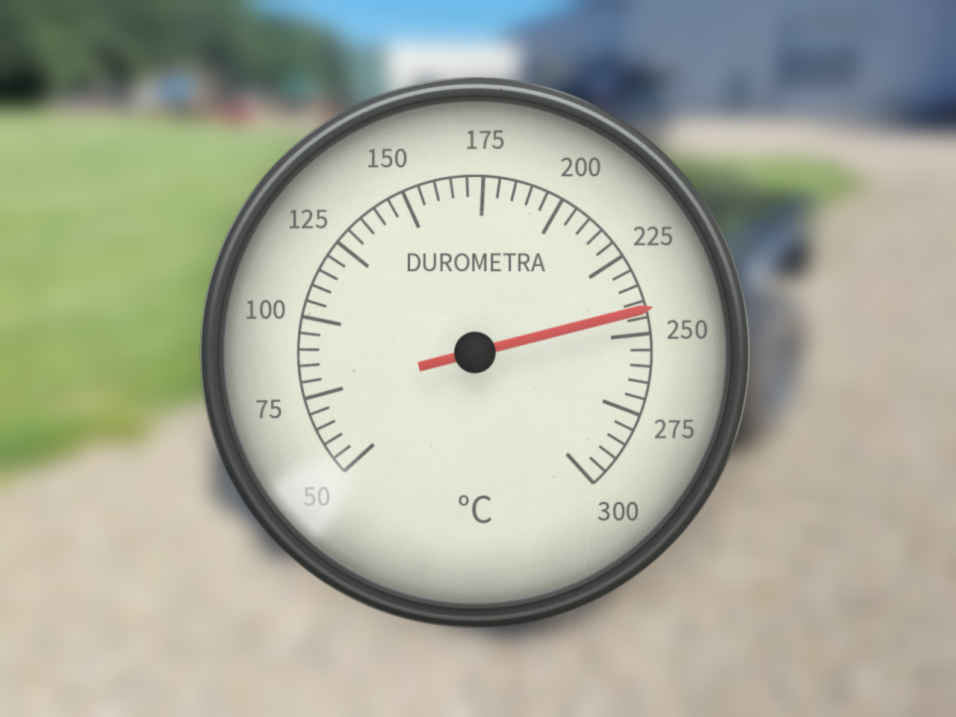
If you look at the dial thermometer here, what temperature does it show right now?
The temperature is 242.5 °C
